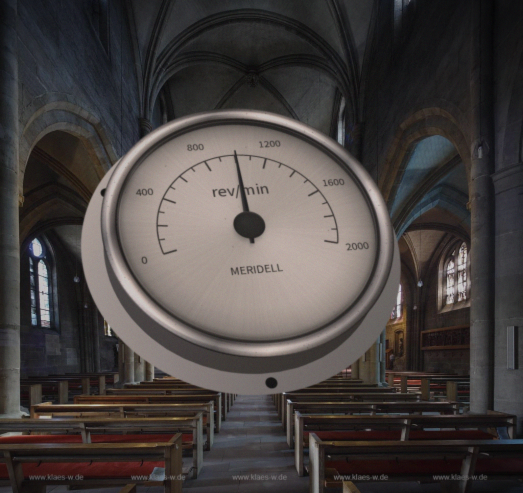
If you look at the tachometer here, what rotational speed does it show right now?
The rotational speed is 1000 rpm
